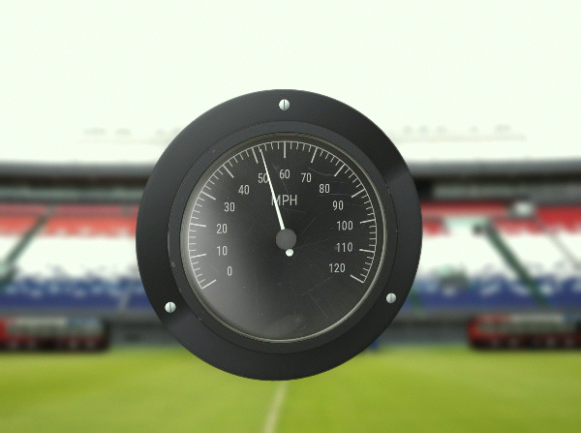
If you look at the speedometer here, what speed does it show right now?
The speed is 52 mph
